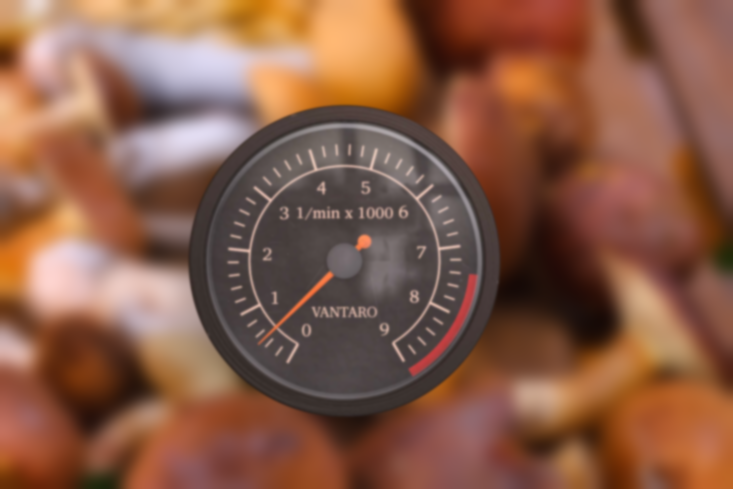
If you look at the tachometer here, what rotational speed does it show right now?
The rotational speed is 500 rpm
